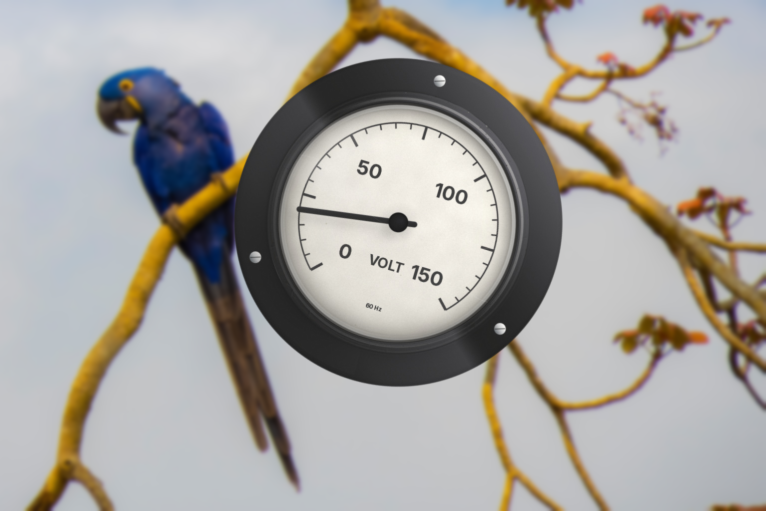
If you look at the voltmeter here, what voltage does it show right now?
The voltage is 20 V
